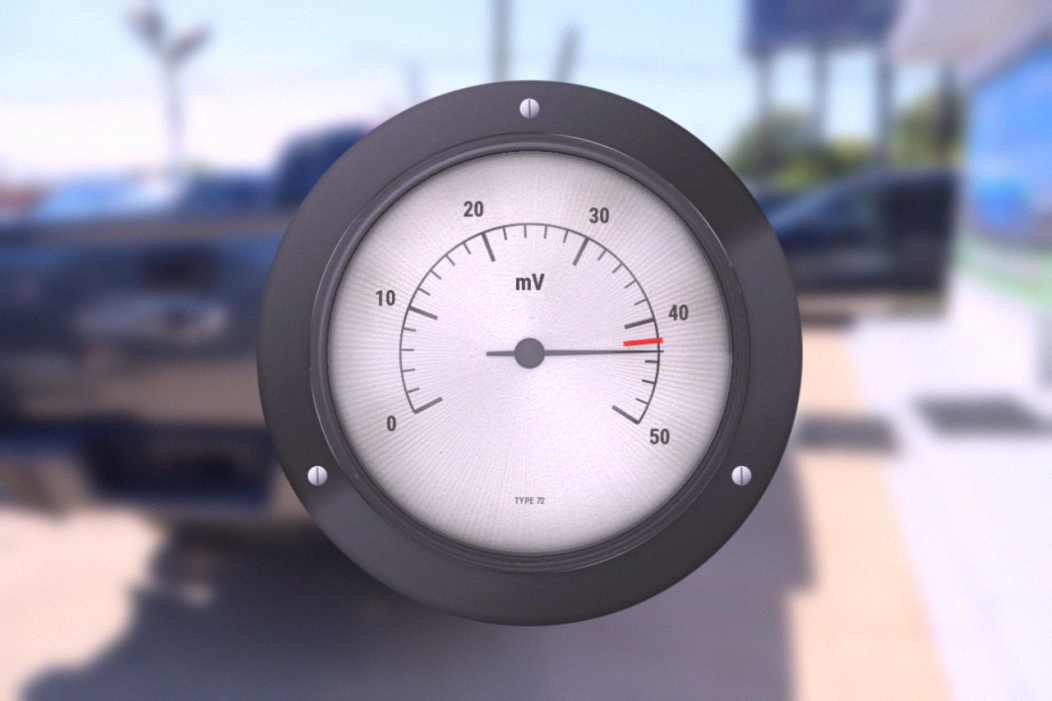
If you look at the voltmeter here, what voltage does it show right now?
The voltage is 43 mV
